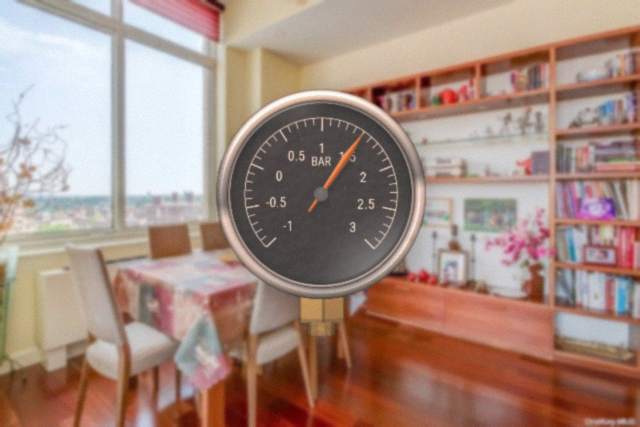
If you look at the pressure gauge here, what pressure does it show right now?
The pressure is 1.5 bar
